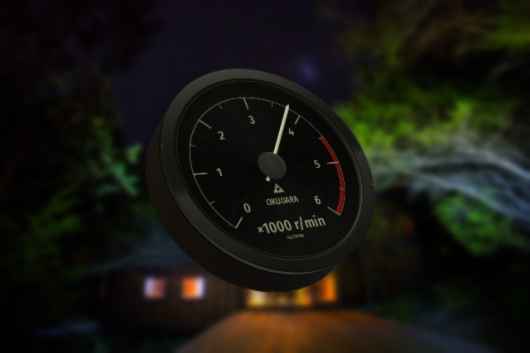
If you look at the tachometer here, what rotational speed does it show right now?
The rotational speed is 3750 rpm
